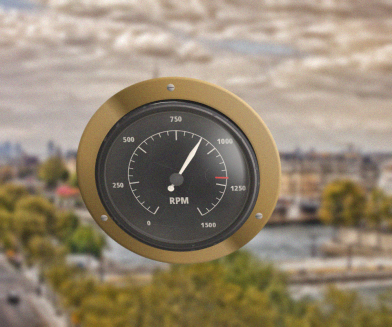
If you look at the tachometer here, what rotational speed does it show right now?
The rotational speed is 900 rpm
